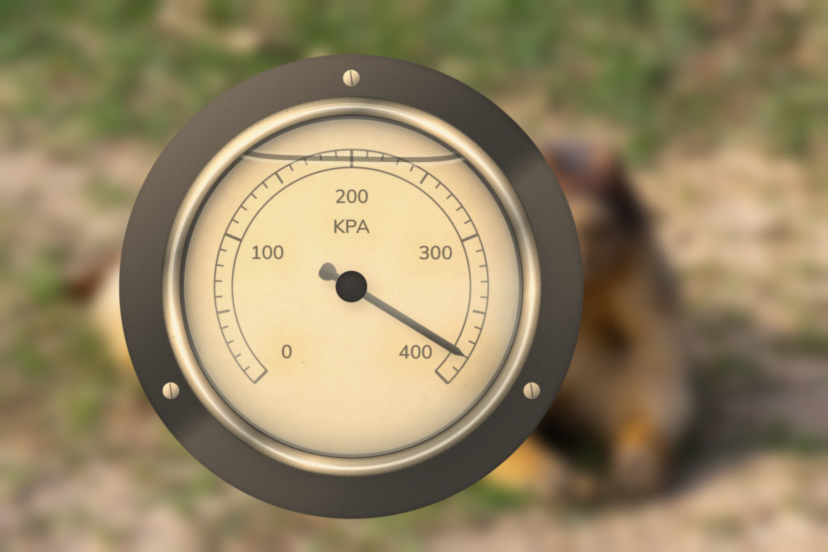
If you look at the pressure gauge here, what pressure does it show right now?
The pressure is 380 kPa
